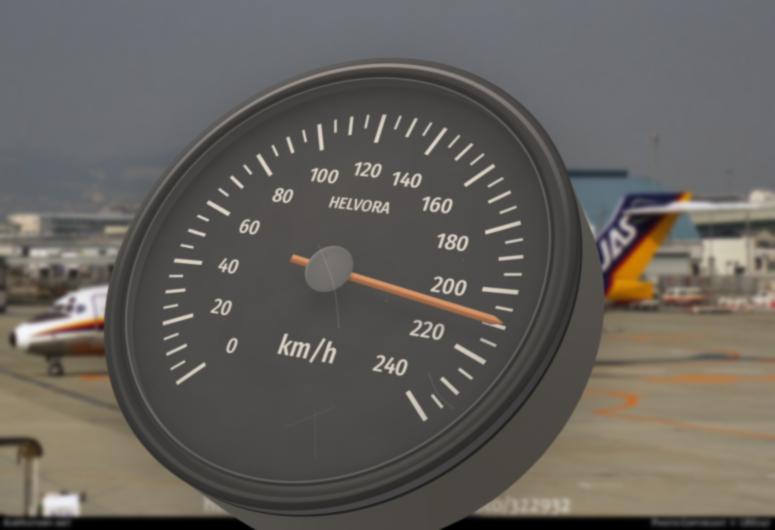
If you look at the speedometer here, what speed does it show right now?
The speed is 210 km/h
